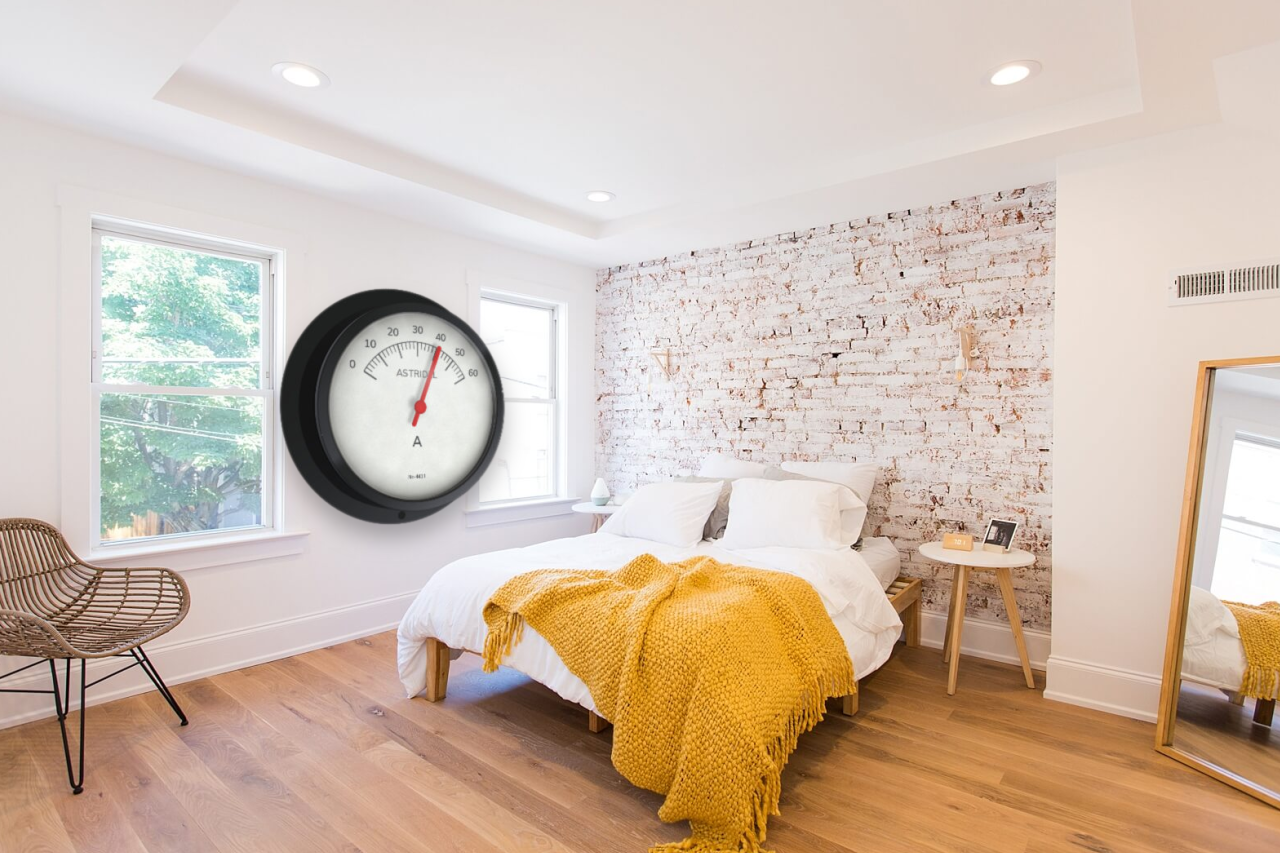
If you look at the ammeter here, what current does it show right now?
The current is 40 A
